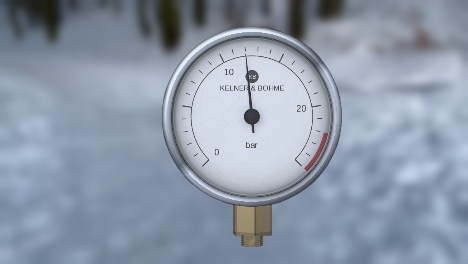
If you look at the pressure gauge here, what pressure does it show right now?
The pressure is 12 bar
